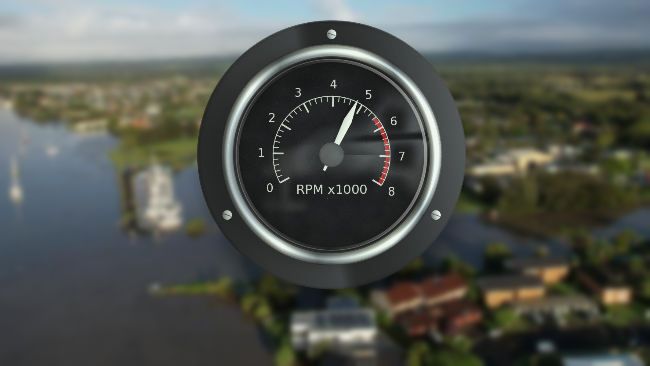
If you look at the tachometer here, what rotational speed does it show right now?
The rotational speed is 4800 rpm
